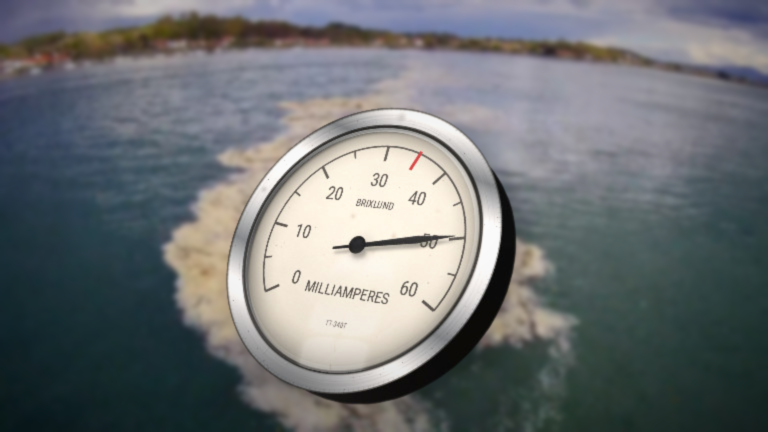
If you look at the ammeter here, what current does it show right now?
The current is 50 mA
